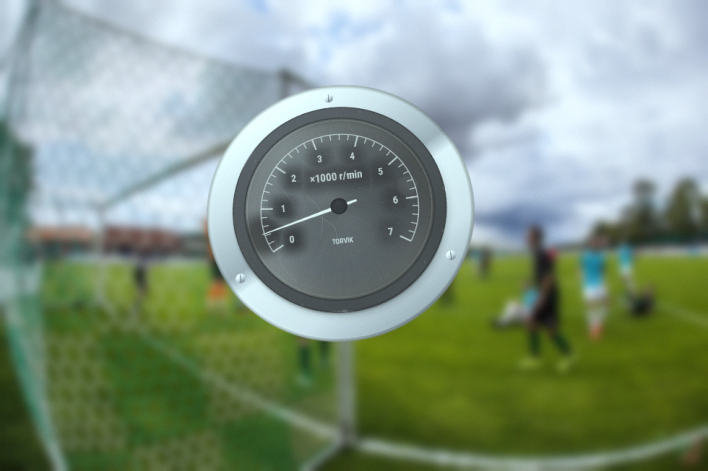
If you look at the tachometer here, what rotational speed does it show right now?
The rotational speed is 400 rpm
